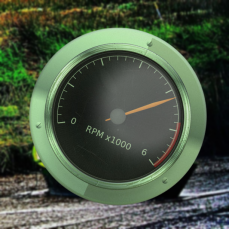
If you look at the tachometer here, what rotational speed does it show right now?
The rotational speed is 4200 rpm
